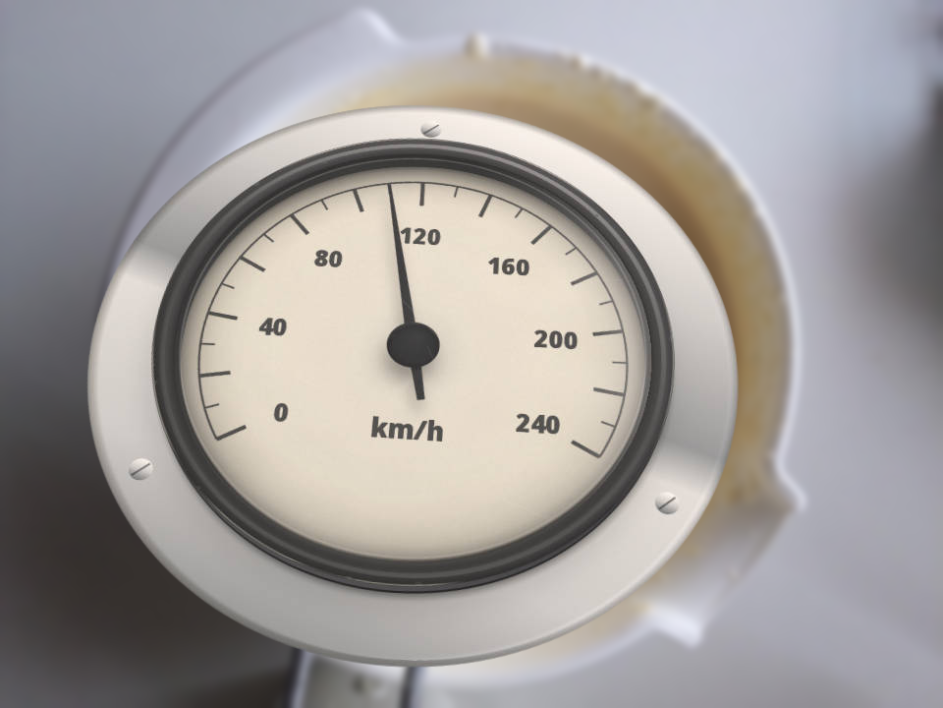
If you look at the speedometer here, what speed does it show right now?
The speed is 110 km/h
